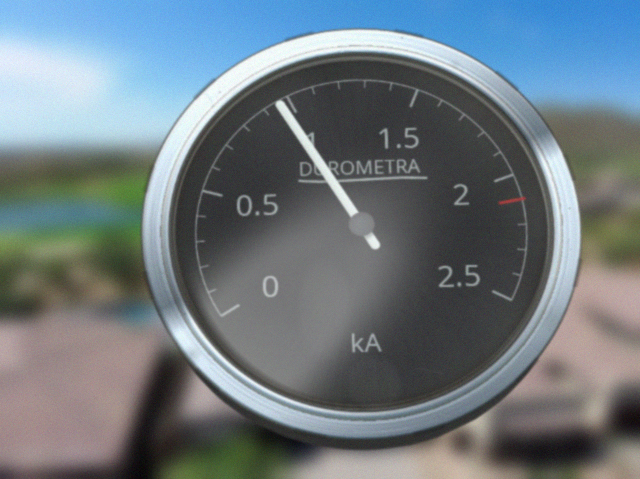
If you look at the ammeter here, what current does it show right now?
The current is 0.95 kA
